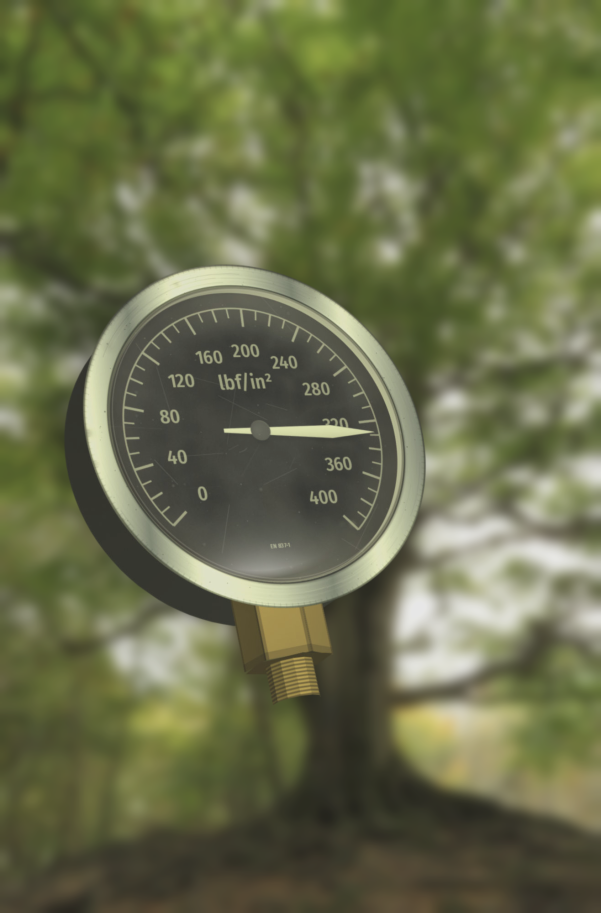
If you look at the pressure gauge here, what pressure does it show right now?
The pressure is 330 psi
